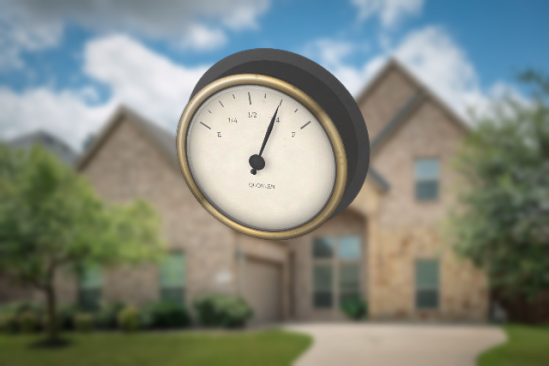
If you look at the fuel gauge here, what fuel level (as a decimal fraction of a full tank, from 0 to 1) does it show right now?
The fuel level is 0.75
